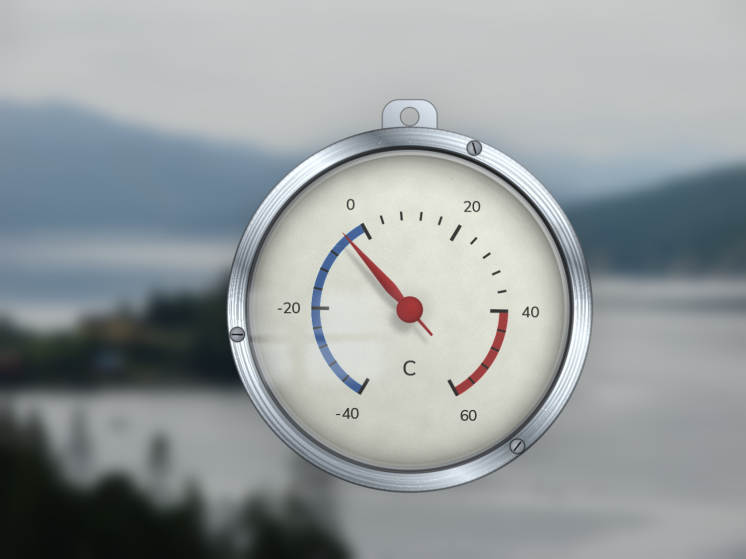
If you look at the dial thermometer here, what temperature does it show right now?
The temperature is -4 °C
